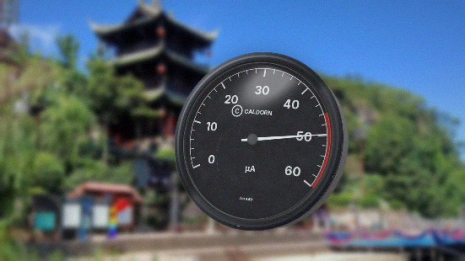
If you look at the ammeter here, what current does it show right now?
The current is 50 µA
